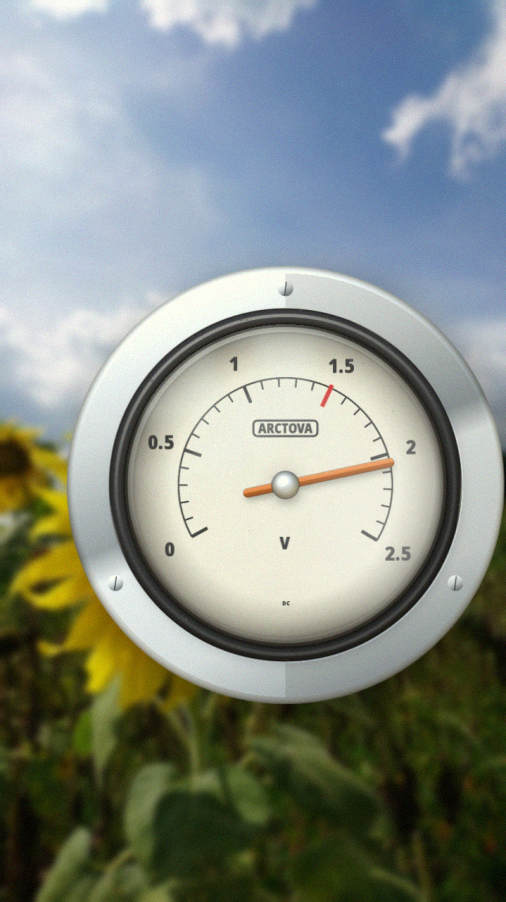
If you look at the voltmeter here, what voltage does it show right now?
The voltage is 2.05 V
